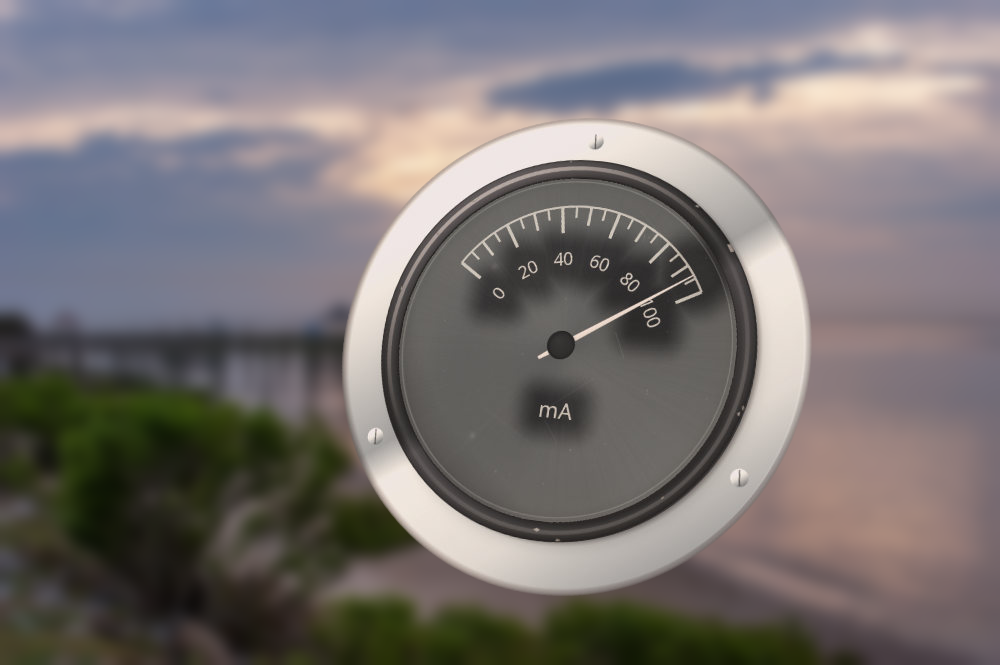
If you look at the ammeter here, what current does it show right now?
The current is 95 mA
